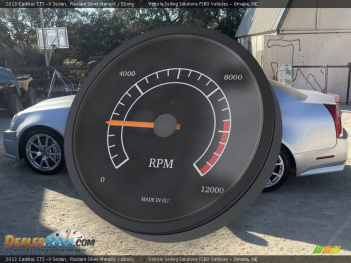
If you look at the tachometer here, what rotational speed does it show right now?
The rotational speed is 2000 rpm
